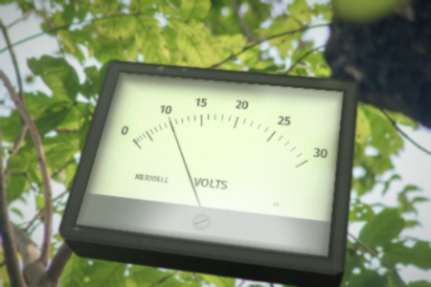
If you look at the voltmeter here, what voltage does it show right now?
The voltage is 10 V
